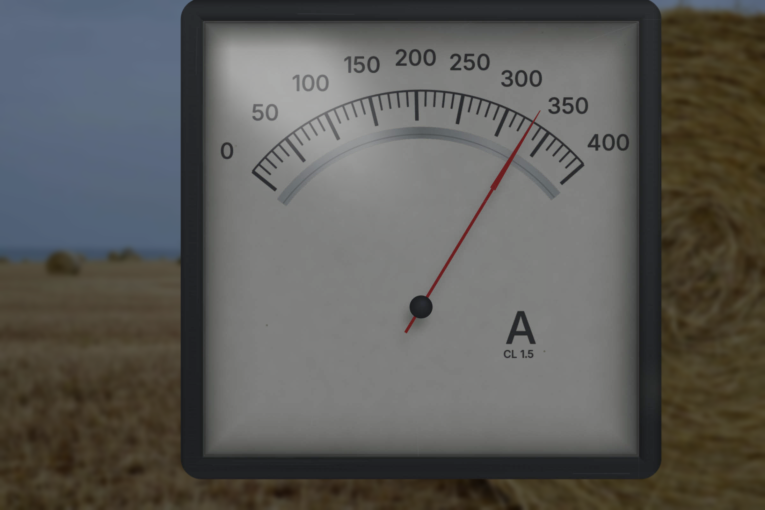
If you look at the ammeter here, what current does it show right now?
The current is 330 A
